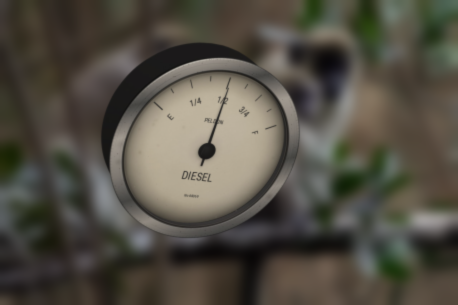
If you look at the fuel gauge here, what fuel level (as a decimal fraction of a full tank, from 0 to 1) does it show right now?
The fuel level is 0.5
